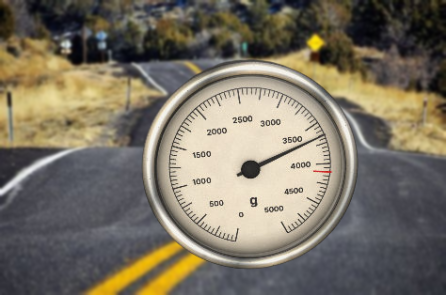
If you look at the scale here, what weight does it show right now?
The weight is 3650 g
